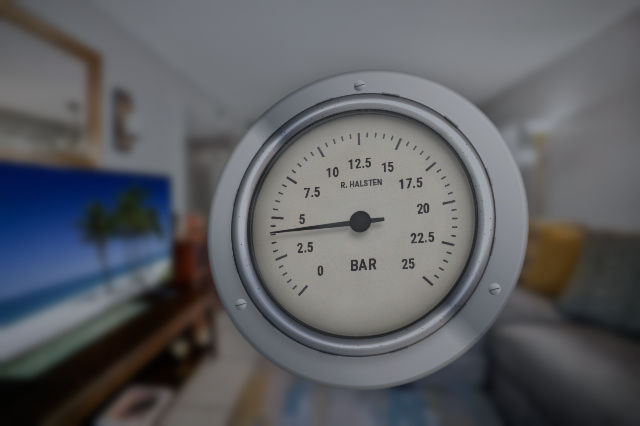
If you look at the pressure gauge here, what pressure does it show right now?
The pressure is 4 bar
